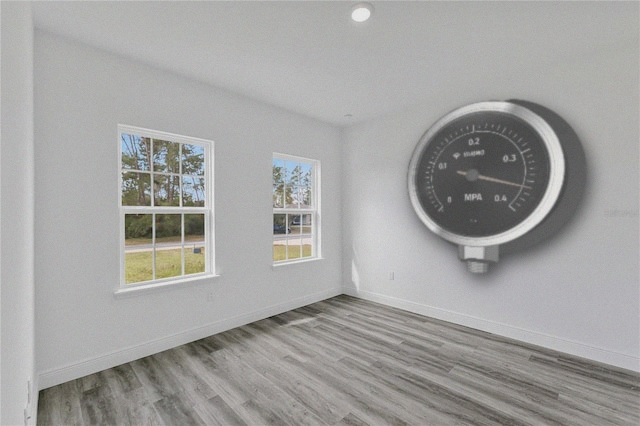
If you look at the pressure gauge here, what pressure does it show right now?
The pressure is 0.36 MPa
